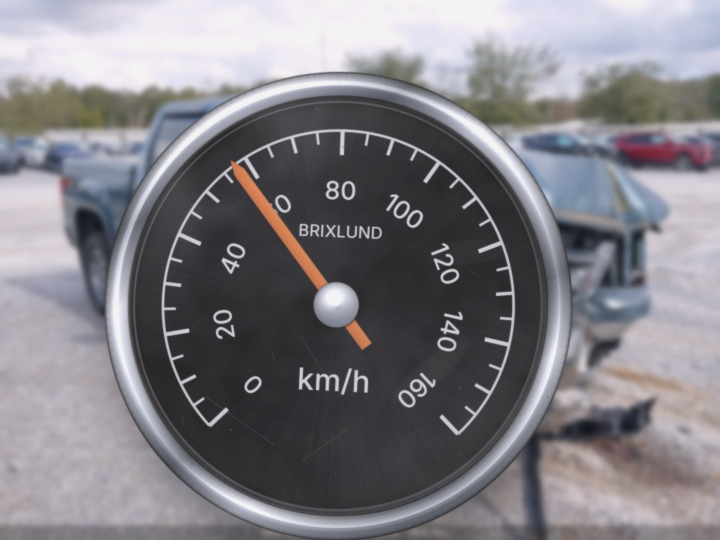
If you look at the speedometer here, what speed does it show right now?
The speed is 57.5 km/h
